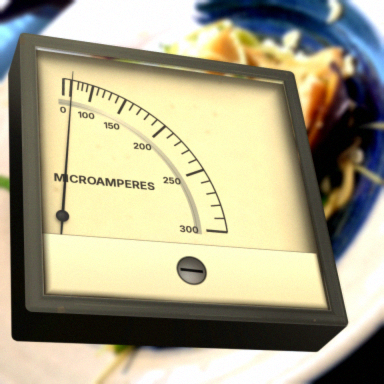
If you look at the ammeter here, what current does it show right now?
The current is 50 µA
